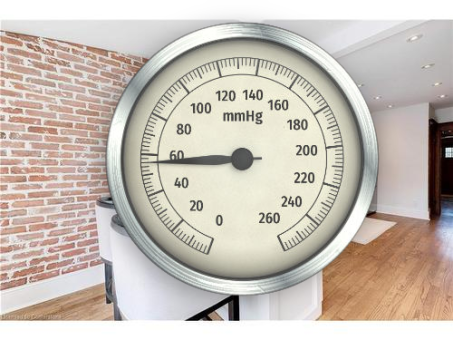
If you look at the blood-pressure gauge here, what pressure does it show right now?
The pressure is 56 mmHg
